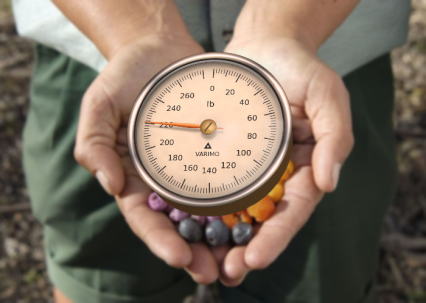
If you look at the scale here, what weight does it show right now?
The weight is 220 lb
